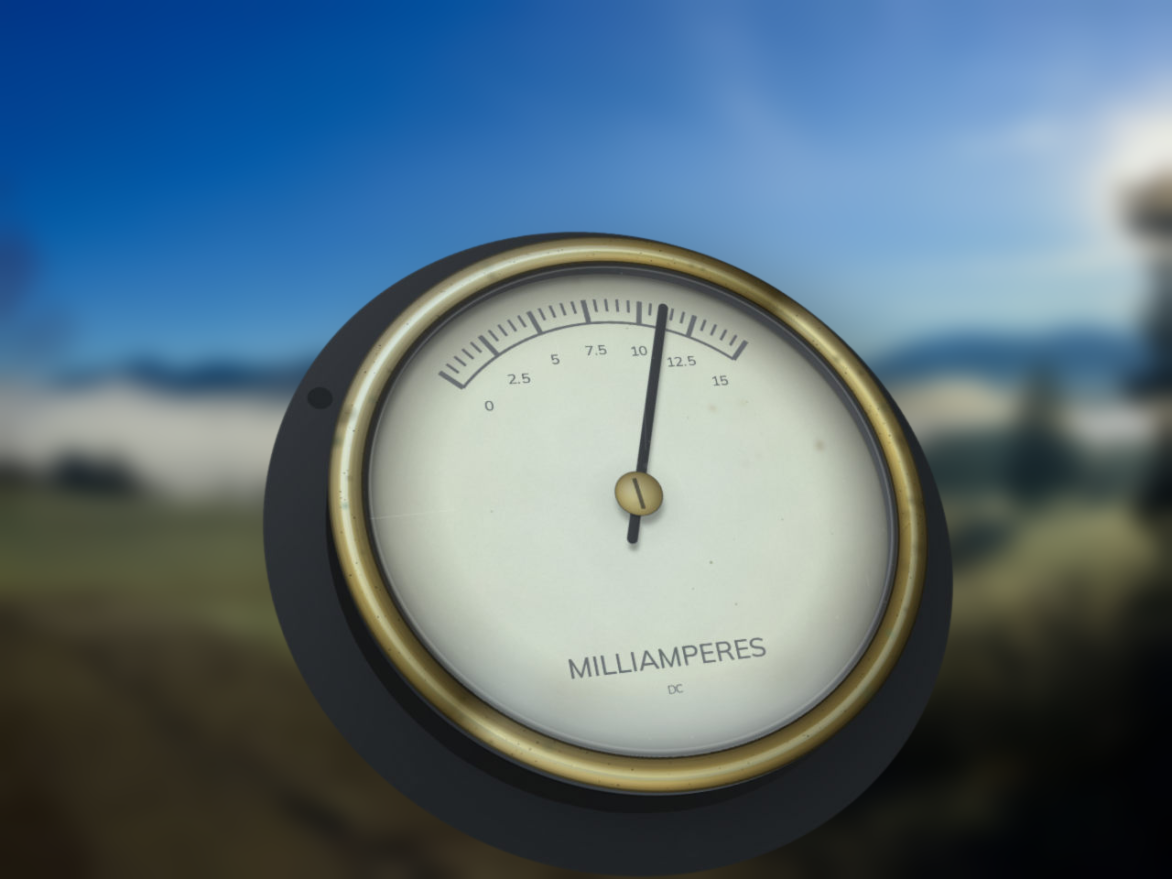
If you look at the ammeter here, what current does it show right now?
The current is 11 mA
